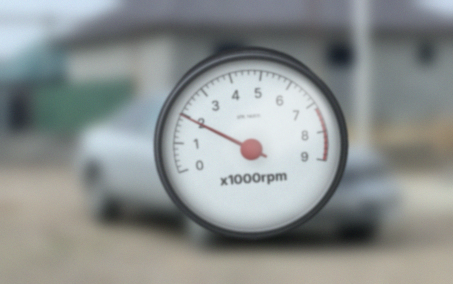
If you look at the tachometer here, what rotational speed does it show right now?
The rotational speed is 2000 rpm
